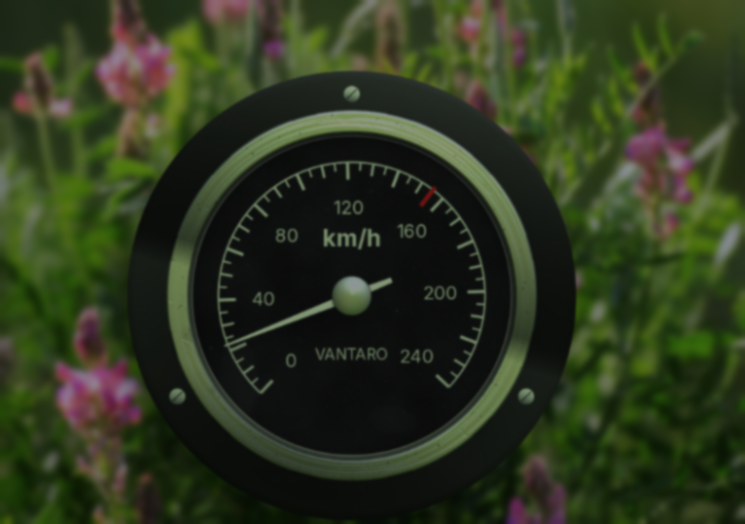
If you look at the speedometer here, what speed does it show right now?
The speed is 22.5 km/h
